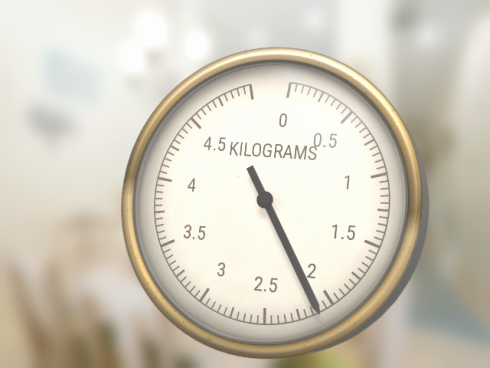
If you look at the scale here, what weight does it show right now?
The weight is 2.1 kg
